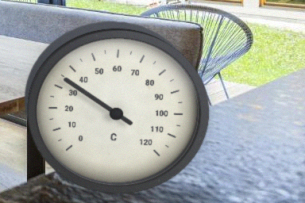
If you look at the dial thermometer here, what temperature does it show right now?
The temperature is 35 °C
